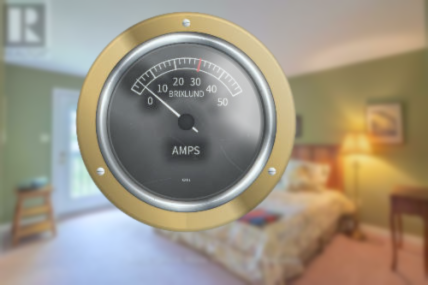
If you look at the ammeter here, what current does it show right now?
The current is 4 A
